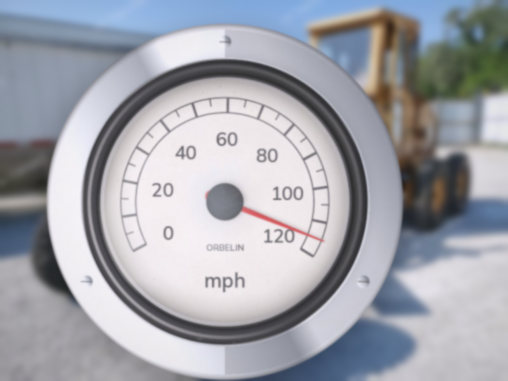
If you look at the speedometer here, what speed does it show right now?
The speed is 115 mph
